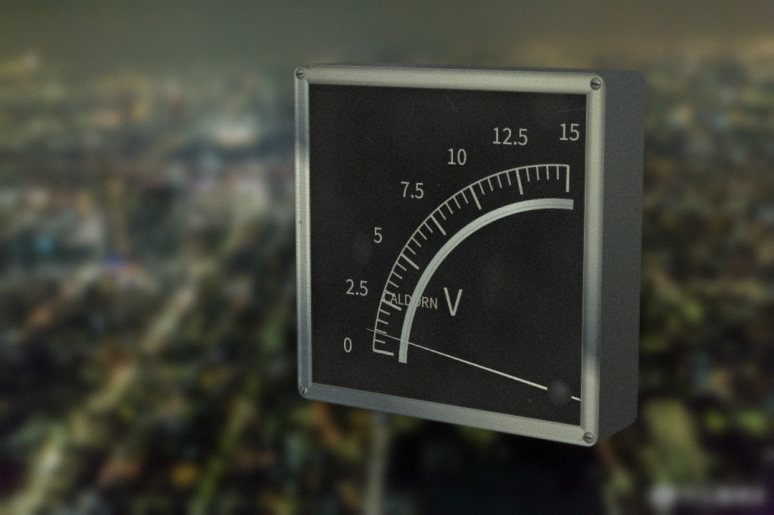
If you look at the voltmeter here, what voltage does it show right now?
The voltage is 1 V
